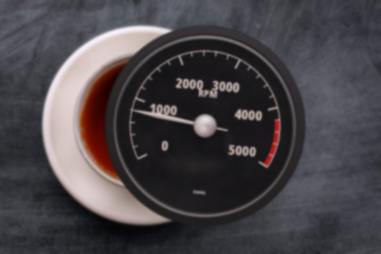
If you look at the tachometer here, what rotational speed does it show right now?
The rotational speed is 800 rpm
